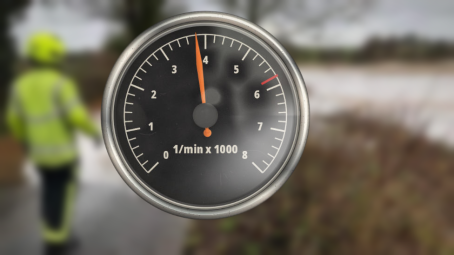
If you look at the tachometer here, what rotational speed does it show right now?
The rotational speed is 3800 rpm
